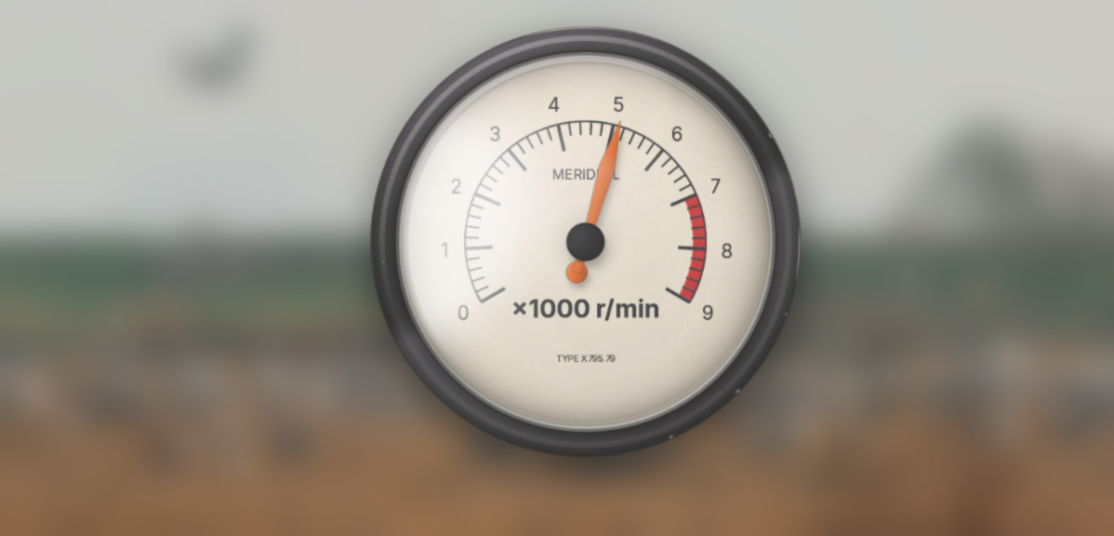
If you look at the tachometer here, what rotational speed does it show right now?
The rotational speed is 5100 rpm
